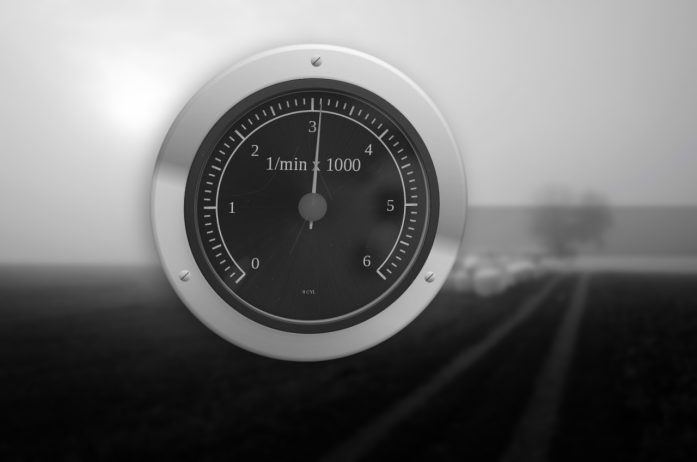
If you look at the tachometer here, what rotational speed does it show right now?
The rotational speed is 3100 rpm
